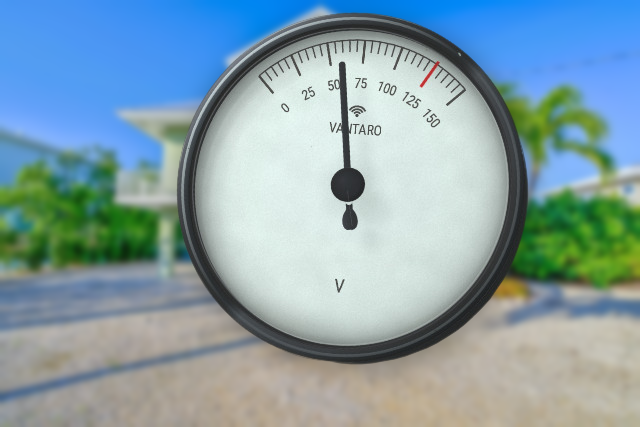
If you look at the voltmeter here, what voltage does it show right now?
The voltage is 60 V
